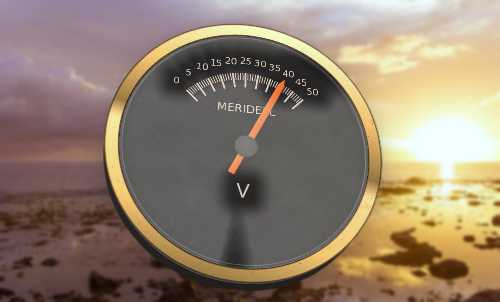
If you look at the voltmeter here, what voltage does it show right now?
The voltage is 40 V
